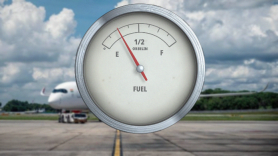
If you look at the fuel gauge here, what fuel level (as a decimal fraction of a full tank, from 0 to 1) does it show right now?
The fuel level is 0.25
